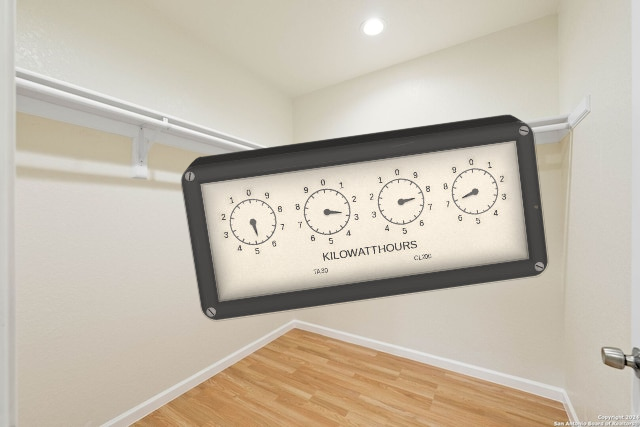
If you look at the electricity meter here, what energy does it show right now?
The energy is 5277 kWh
